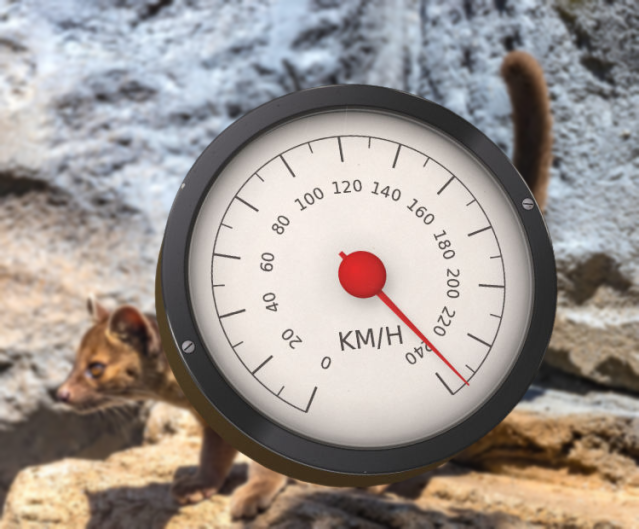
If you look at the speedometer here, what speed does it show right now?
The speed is 235 km/h
